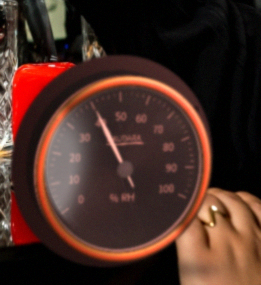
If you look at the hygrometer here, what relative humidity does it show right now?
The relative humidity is 40 %
